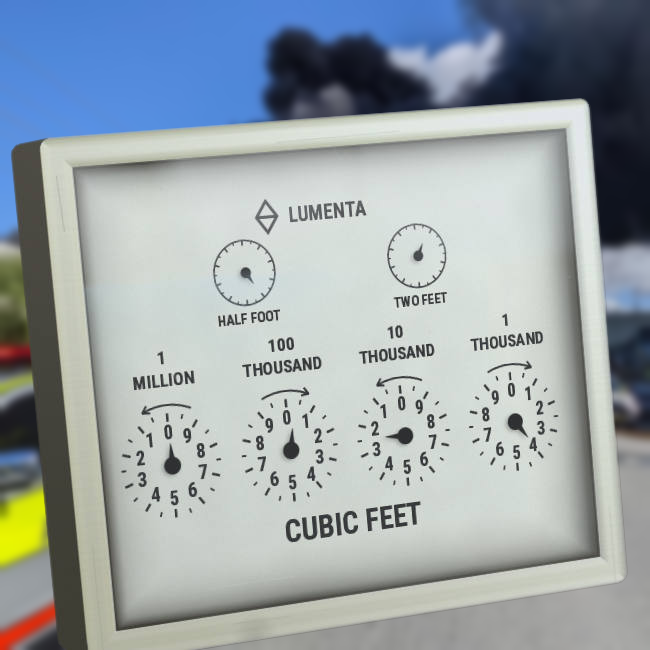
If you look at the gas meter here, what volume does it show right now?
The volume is 2400 ft³
